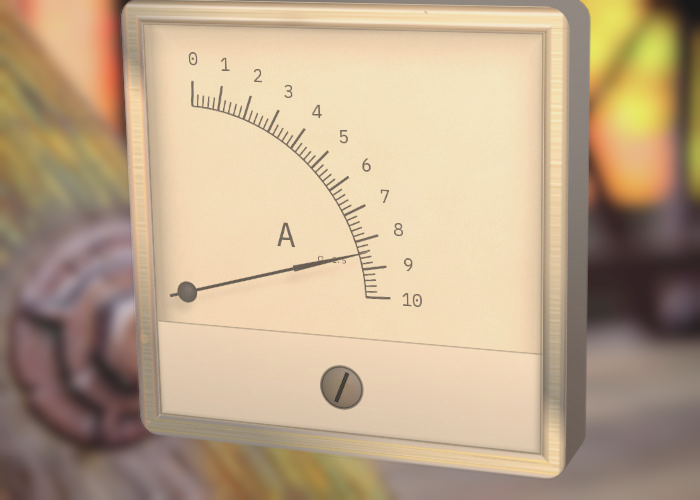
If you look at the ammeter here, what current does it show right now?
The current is 8.4 A
